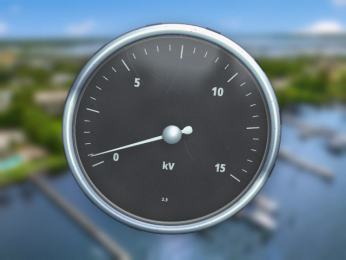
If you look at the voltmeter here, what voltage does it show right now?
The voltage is 0.5 kV
